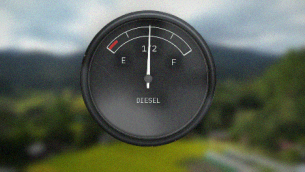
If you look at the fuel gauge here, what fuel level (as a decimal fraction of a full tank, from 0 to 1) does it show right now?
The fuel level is 0.5
